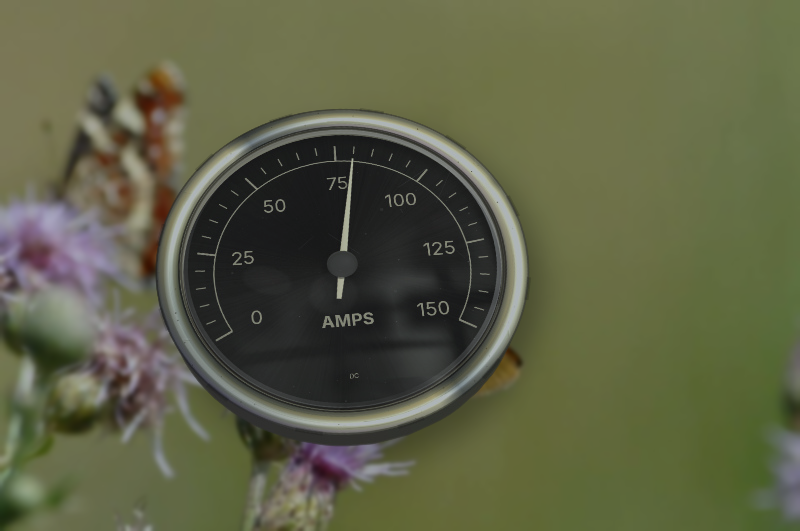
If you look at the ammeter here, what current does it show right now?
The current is 80 A
